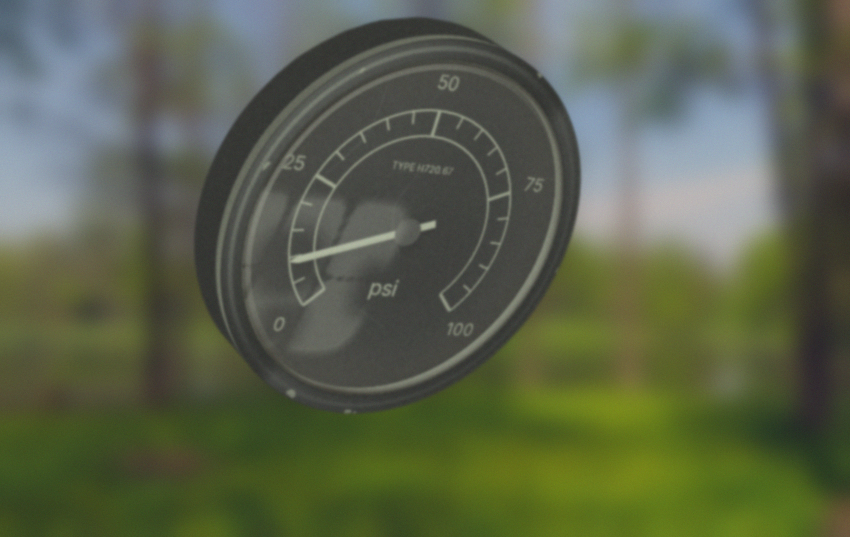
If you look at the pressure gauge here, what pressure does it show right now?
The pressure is 10 psi
